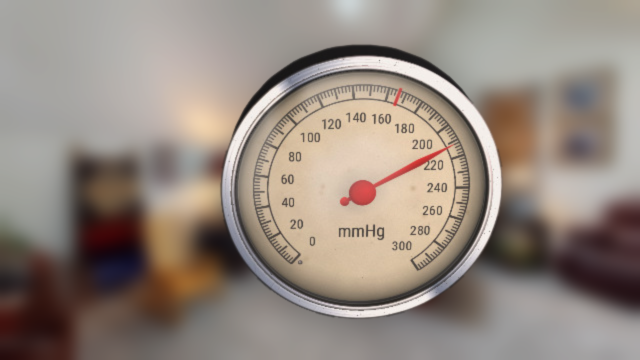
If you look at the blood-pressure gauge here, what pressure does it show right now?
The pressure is 210 mmHg
